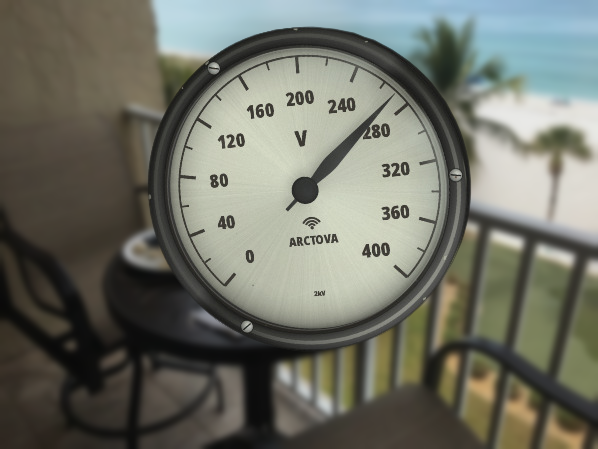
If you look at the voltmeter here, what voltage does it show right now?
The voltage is 270 V
